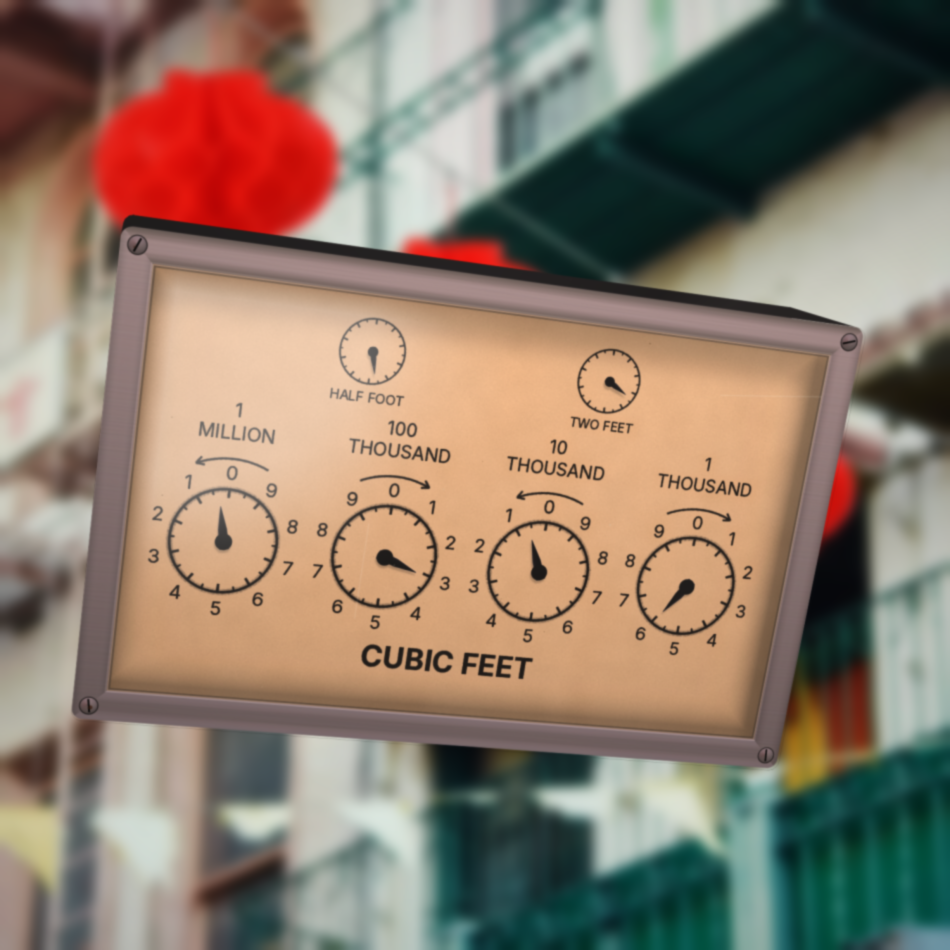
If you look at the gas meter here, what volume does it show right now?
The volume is 30600 ft³
